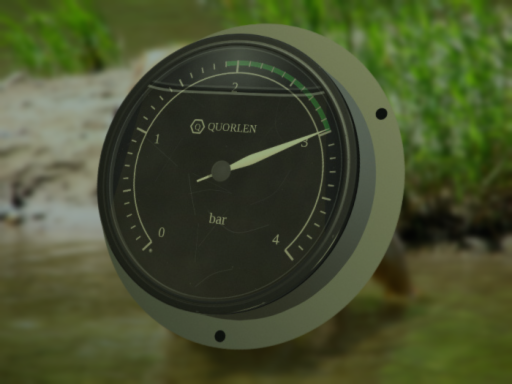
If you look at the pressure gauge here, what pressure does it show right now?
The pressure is 3 bar
